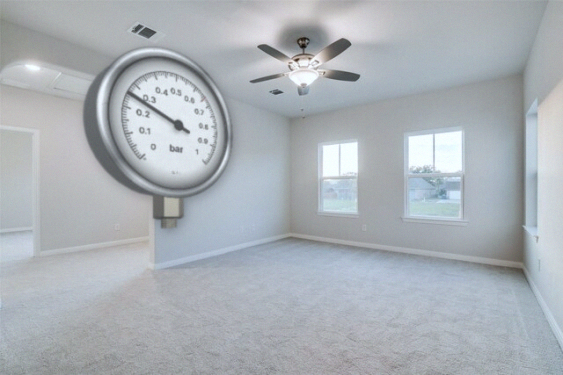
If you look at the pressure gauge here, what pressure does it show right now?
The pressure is 0.25 bar
